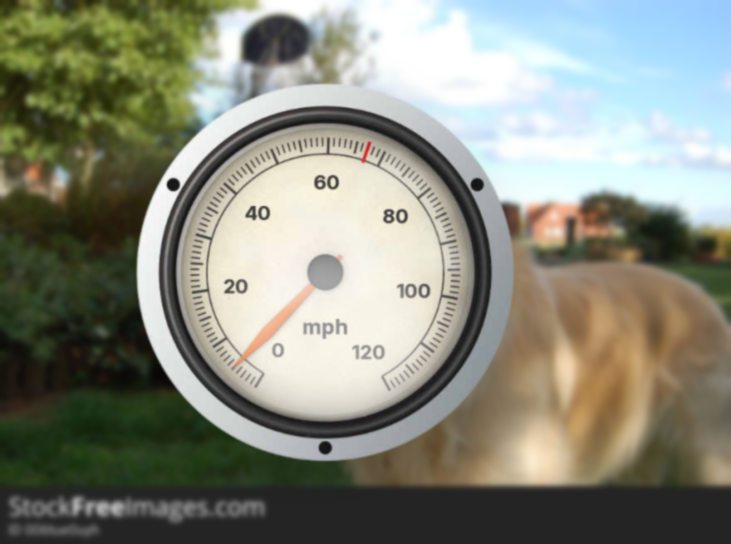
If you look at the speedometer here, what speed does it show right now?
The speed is 5 mph
